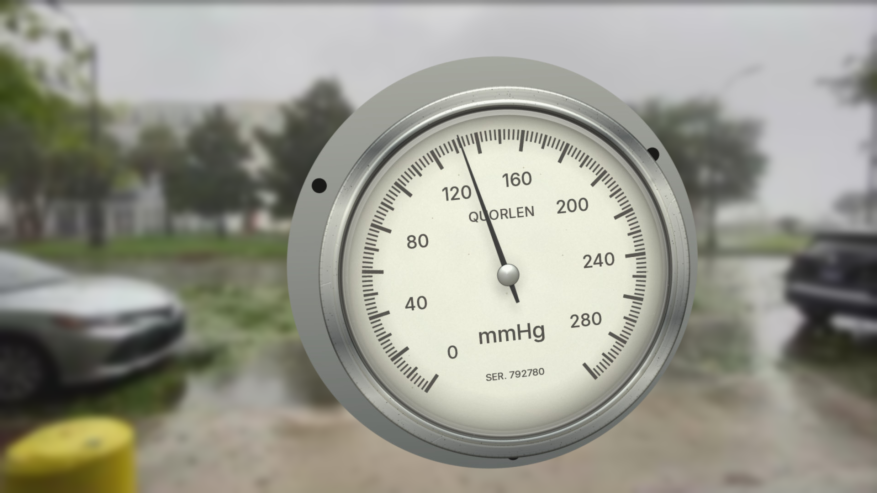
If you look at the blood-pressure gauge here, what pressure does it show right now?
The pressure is 132 mmHg
